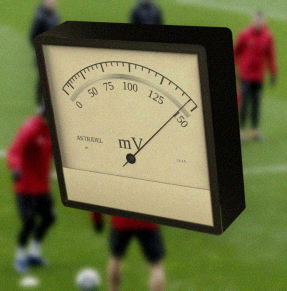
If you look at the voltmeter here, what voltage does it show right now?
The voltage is 145 mV
